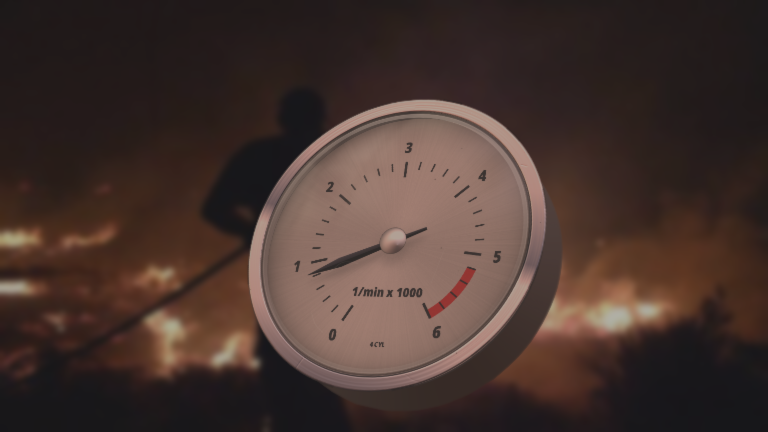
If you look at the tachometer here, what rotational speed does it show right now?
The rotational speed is 800 rpm
